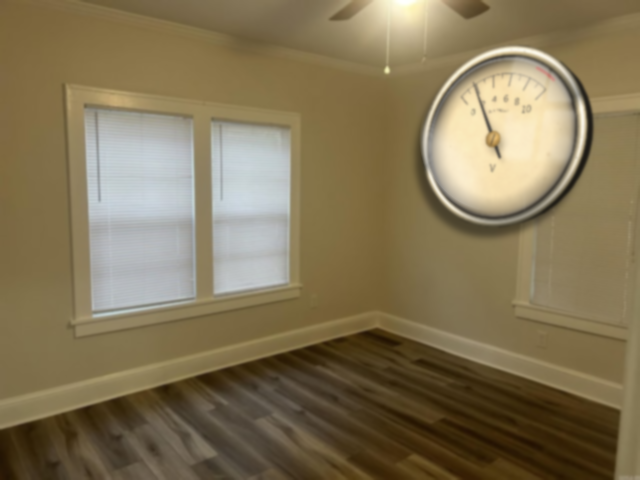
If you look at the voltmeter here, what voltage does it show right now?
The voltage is 2 V
